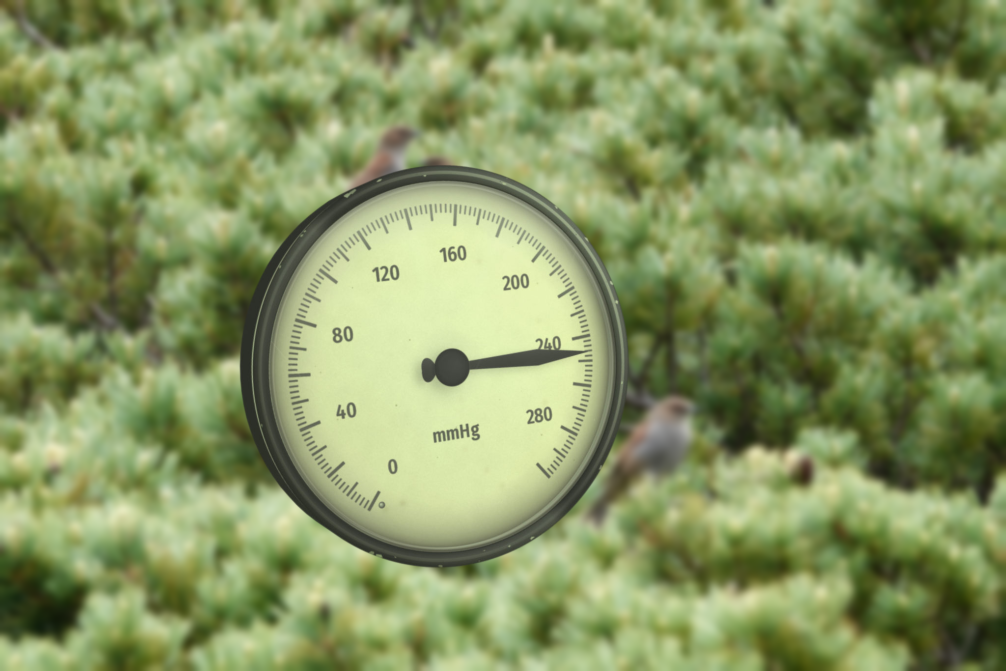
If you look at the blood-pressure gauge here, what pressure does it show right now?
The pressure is 246 mmHg
